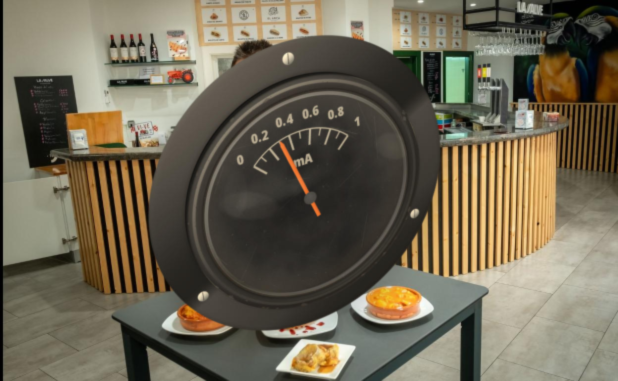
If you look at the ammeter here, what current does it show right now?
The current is 0.3 mA
